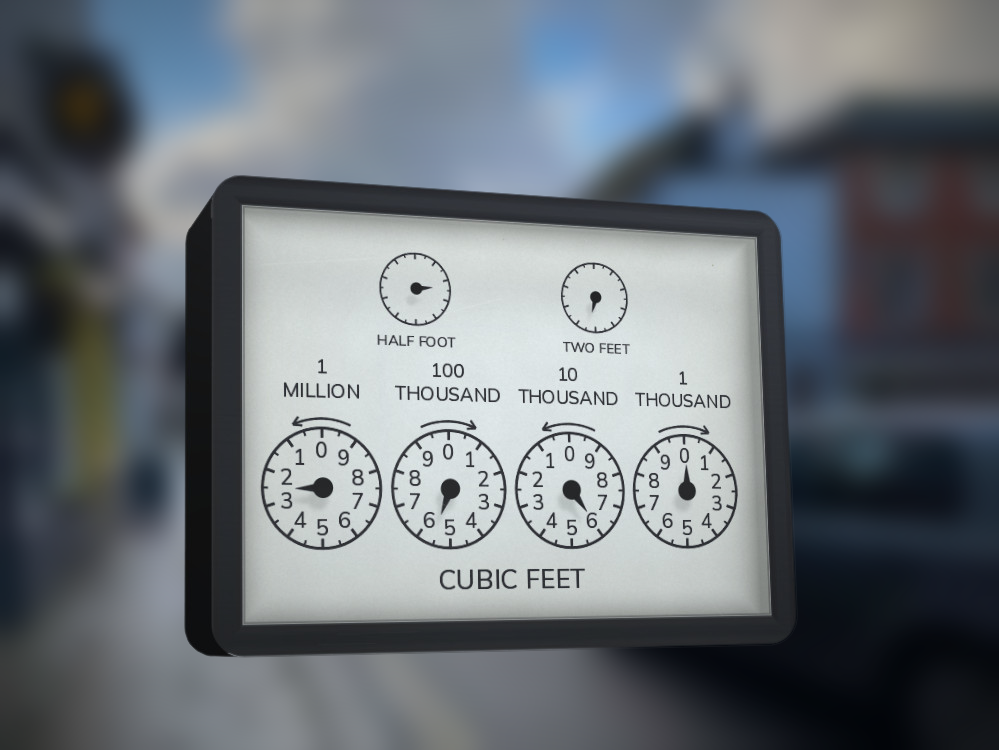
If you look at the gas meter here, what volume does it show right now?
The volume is 256000 ft³
